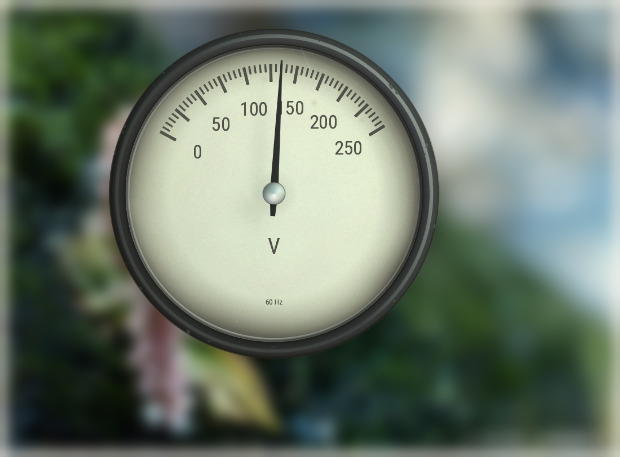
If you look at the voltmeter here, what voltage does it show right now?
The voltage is 135 V
